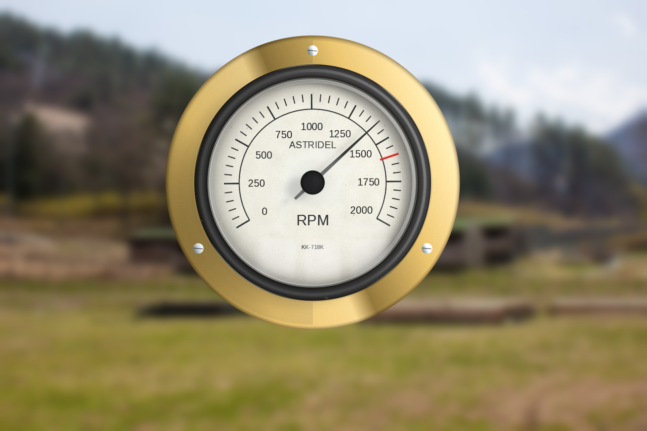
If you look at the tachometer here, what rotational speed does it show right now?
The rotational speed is 1400 rpm
